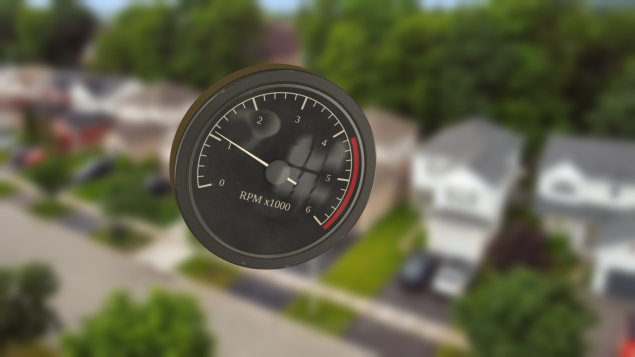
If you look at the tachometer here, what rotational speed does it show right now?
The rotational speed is 1100 rpm
